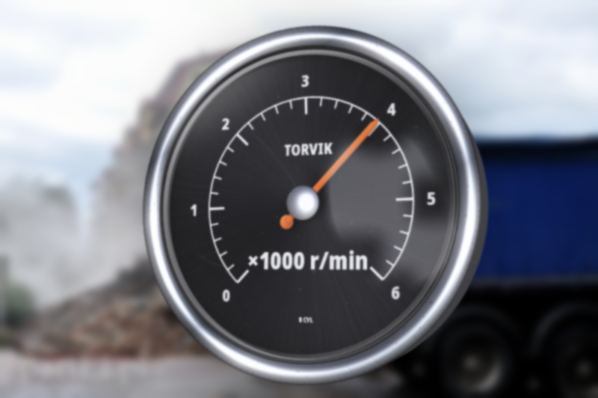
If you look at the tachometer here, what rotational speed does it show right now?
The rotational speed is 4000 rpm
